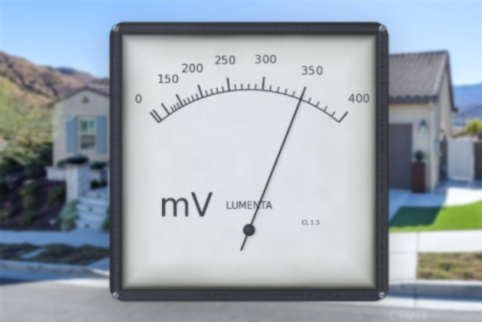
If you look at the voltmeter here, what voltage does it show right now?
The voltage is 350 mV
